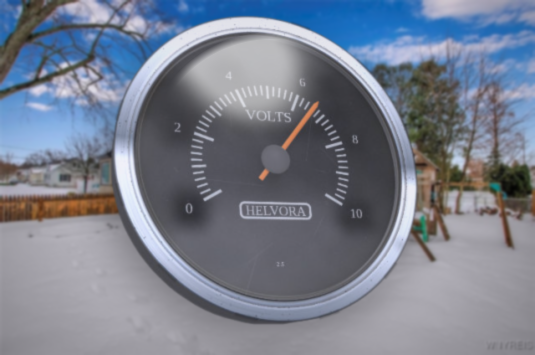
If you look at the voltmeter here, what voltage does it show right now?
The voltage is 6.6 V
